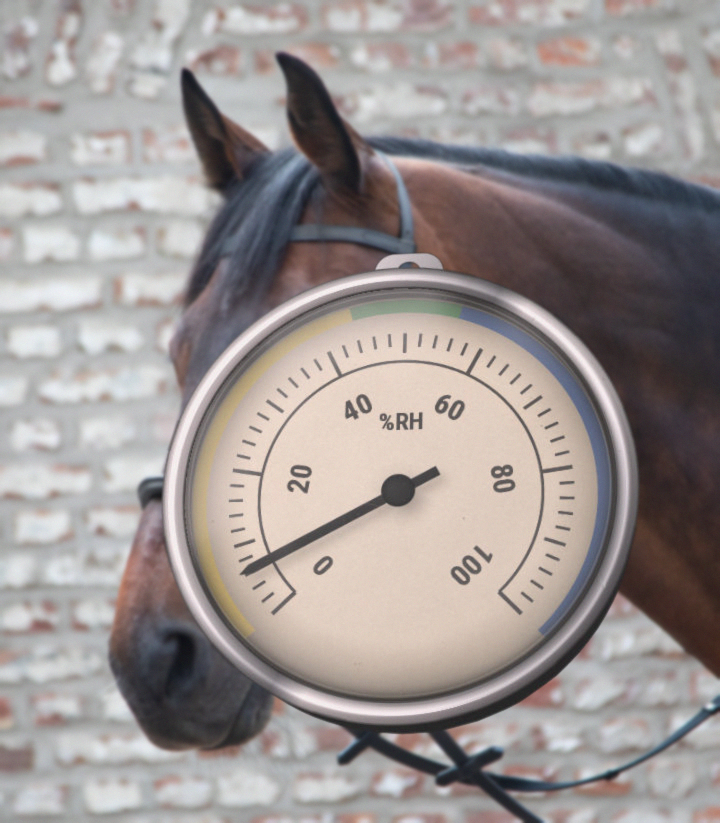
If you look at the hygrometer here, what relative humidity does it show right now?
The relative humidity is 6 %
